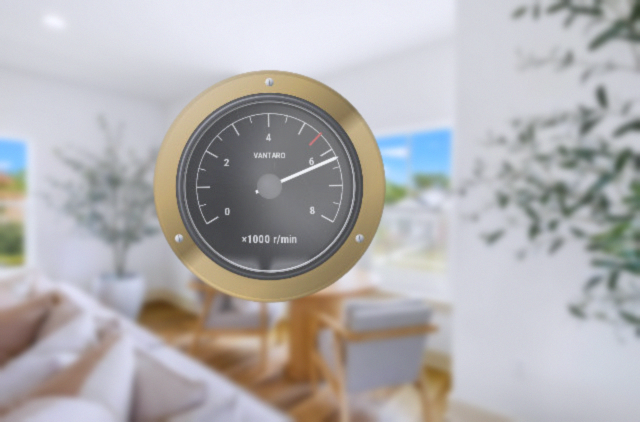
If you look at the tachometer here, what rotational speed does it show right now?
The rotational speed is 6250 rpm
